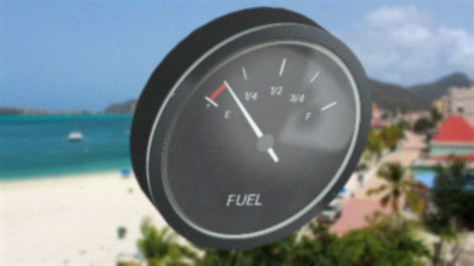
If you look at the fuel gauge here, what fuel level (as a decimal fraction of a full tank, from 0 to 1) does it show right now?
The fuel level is 0.125
